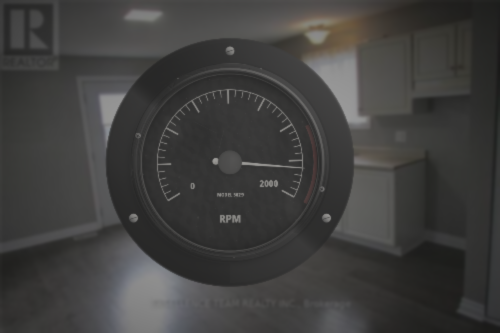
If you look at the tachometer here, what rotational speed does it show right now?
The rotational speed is 1800 rpm
